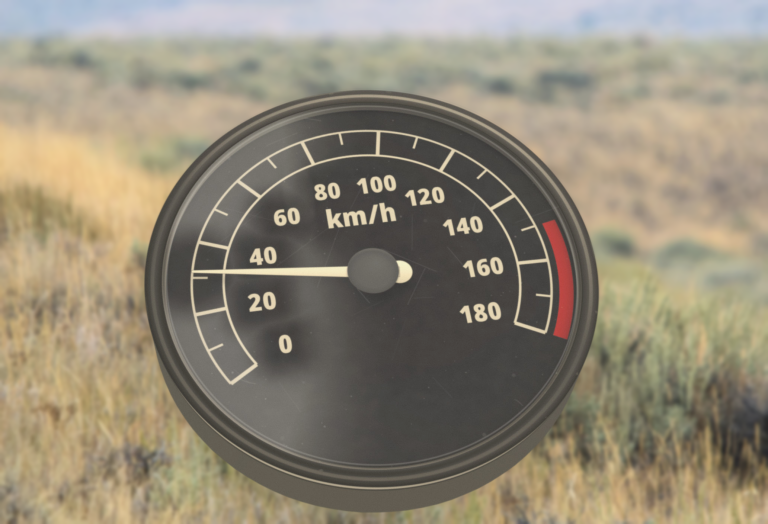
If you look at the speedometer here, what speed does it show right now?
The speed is 30 km/h
